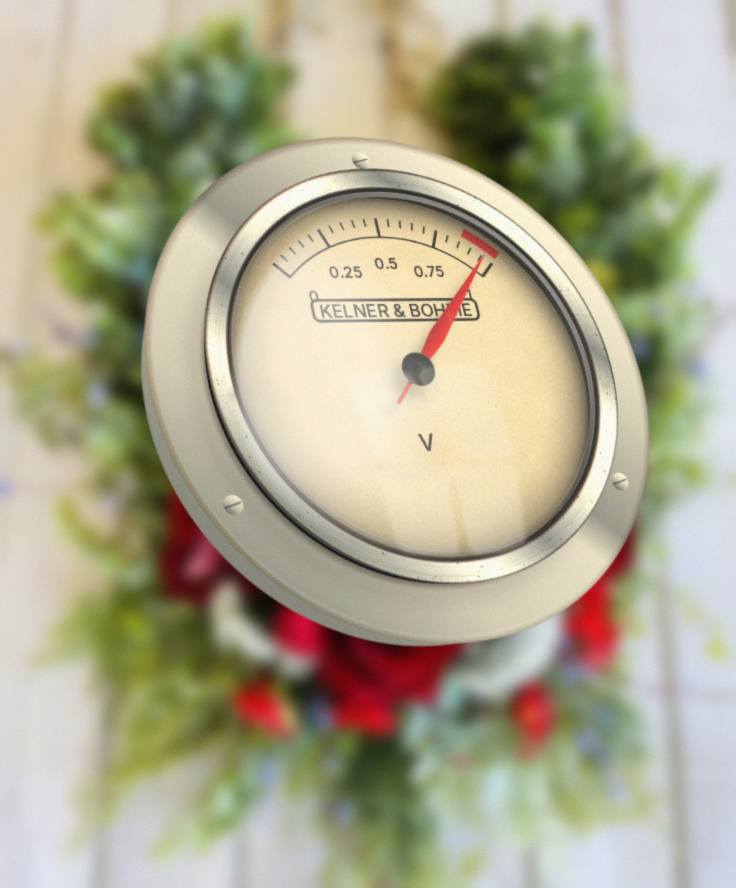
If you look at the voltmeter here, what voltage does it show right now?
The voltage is 0.95 V
